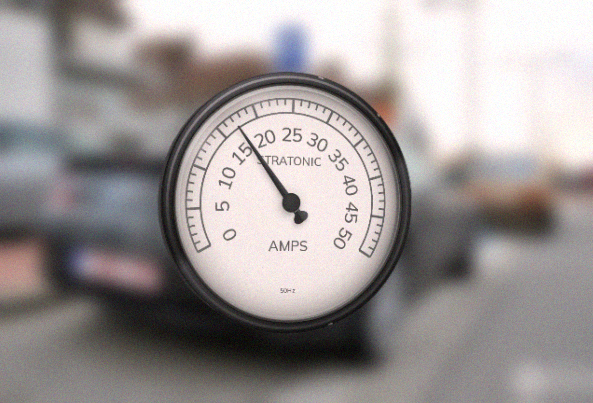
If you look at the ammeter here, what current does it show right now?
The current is 17 A
